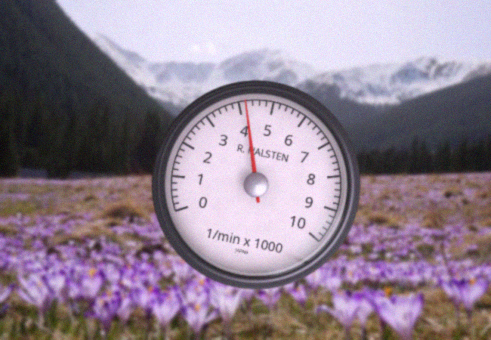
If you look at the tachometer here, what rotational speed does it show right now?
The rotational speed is 4200 rpm
